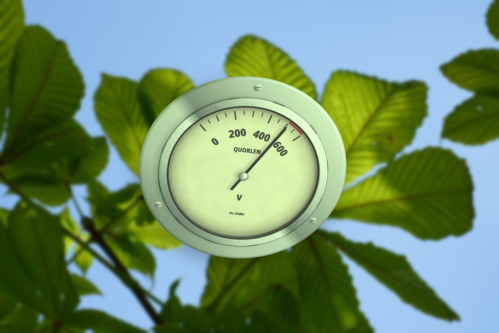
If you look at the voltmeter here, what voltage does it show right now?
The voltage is 500 V
